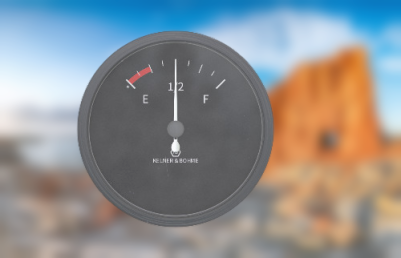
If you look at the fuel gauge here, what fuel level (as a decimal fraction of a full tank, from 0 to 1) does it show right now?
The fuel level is 0.5
